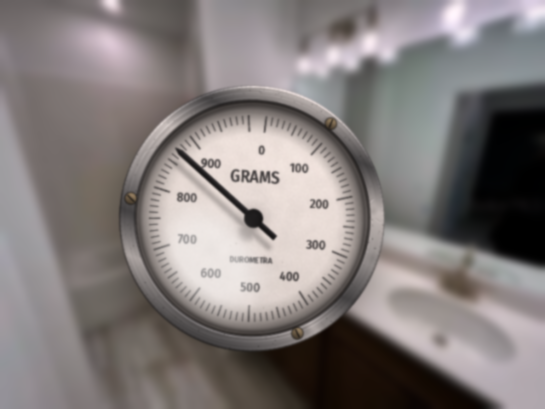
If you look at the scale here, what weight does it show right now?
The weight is 870 g
